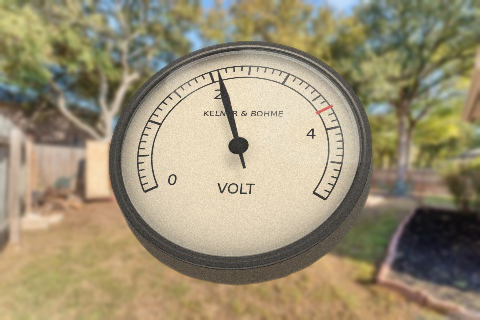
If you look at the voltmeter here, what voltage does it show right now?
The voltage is 2.1 V
